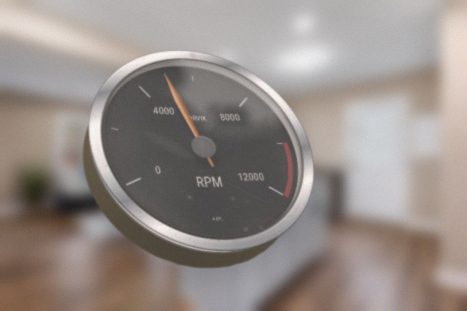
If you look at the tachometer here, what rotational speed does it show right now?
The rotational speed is 5000 rpm
